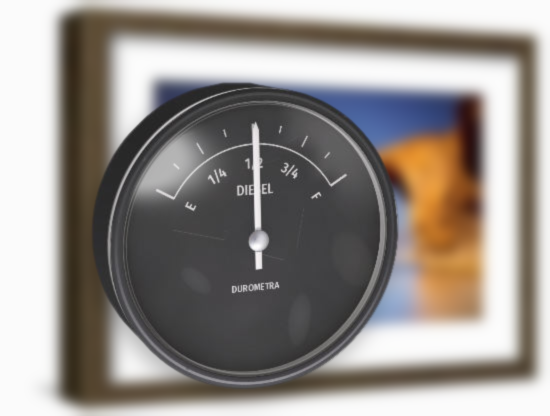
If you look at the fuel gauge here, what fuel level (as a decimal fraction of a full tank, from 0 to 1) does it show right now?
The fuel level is 0.5
